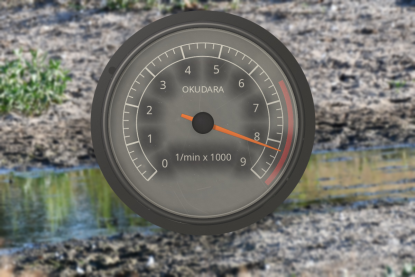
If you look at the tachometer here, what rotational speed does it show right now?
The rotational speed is 8200 rpm
